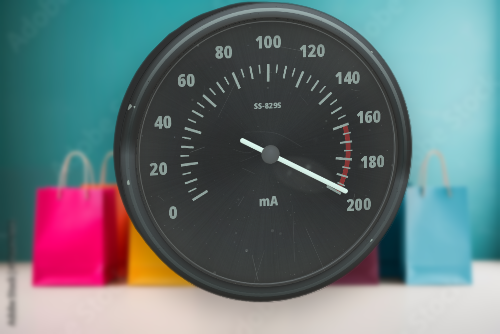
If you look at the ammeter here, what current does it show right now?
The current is 197.5 mA
